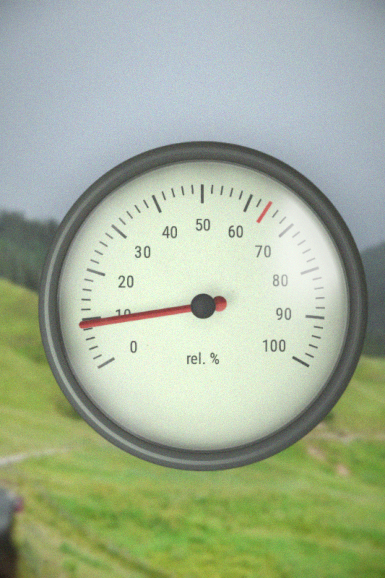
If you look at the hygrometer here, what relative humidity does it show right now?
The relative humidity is 9 %
